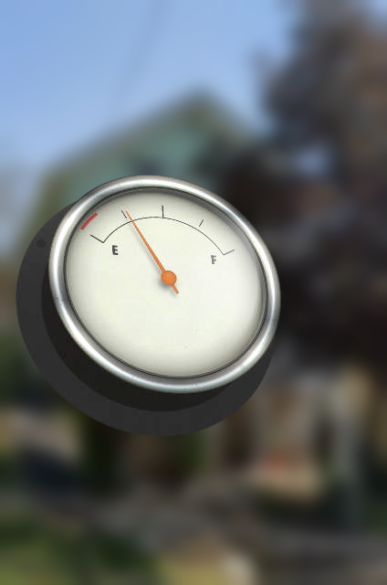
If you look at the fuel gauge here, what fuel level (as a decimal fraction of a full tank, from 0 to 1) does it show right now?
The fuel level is 0.25
